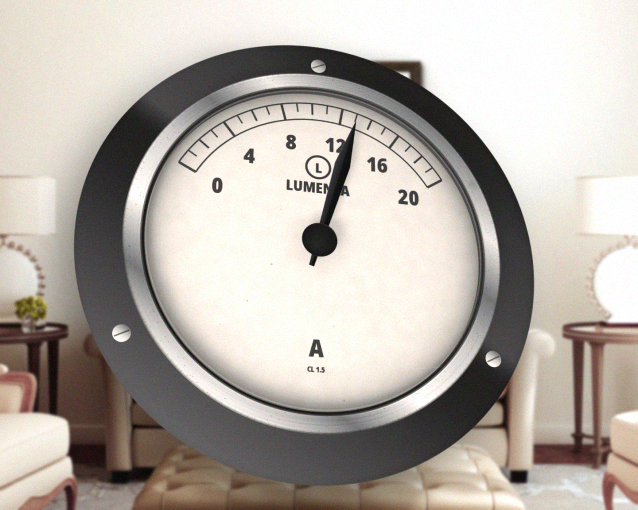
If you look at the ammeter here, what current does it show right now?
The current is 13 A
